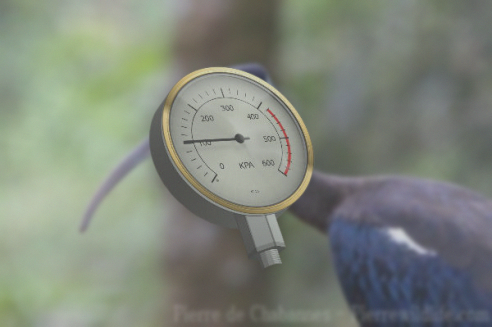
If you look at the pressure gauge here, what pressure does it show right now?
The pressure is 100 kPa
